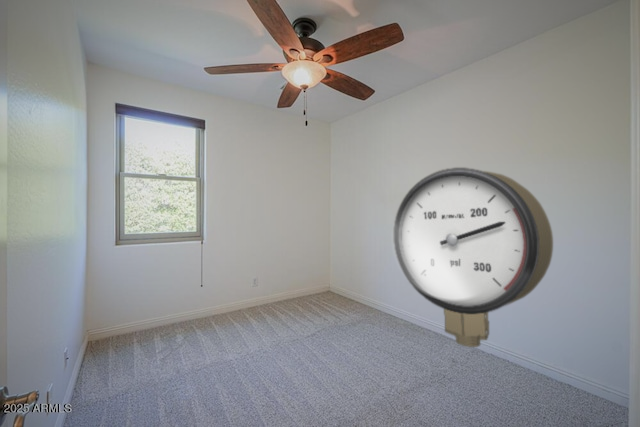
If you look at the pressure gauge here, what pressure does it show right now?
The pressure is 230 psi
